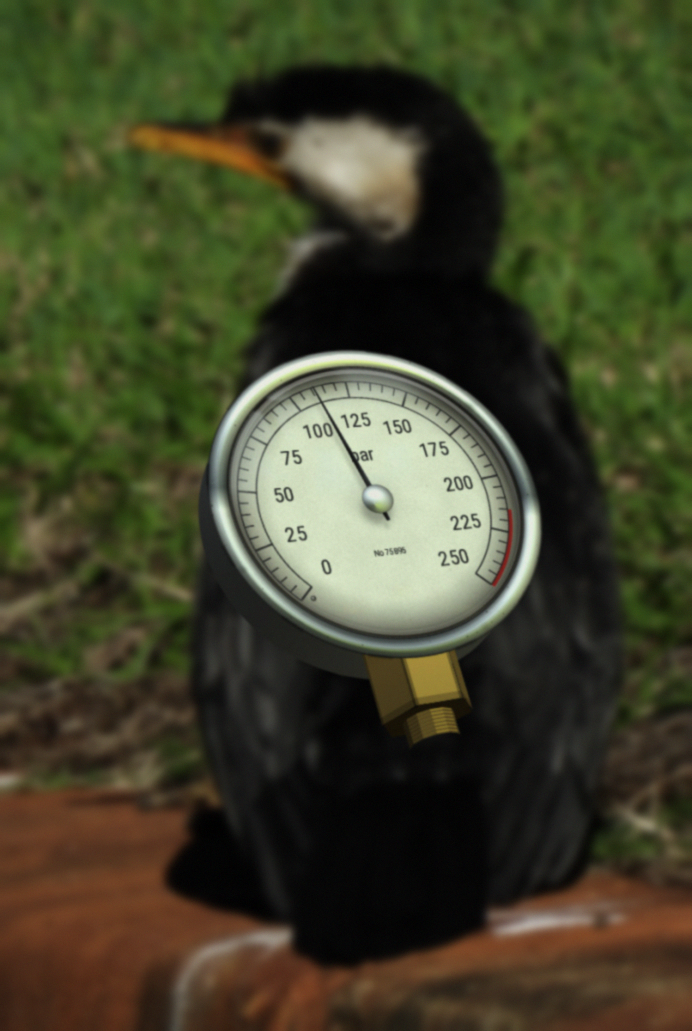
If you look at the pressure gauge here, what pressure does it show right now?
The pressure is 110 bar
